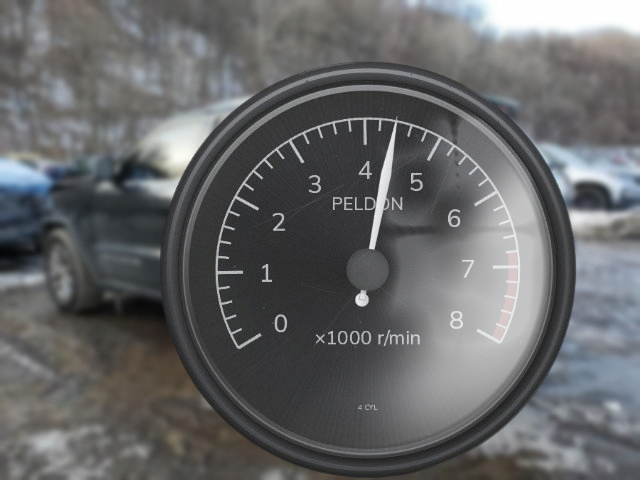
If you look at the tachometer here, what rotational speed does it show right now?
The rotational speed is 4400 rpm
